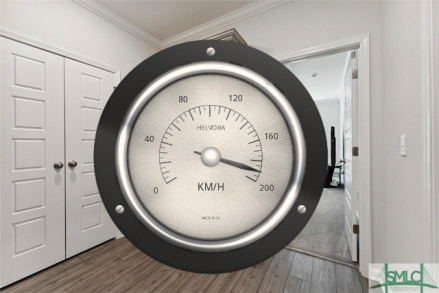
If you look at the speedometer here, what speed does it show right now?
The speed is 190 km/h
